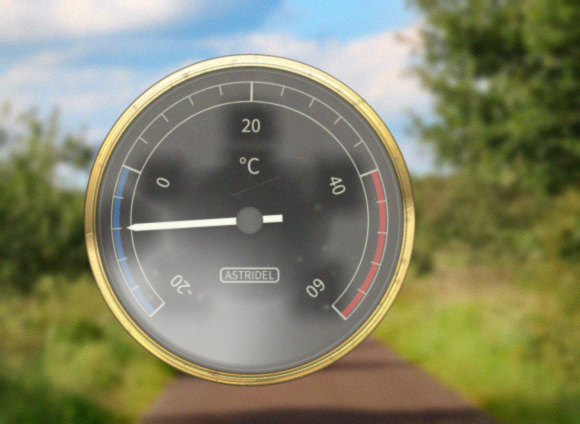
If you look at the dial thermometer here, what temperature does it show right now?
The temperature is -8 °C
